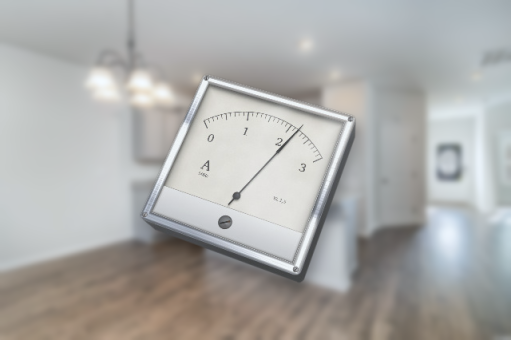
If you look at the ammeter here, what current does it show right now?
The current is 2.2 A
